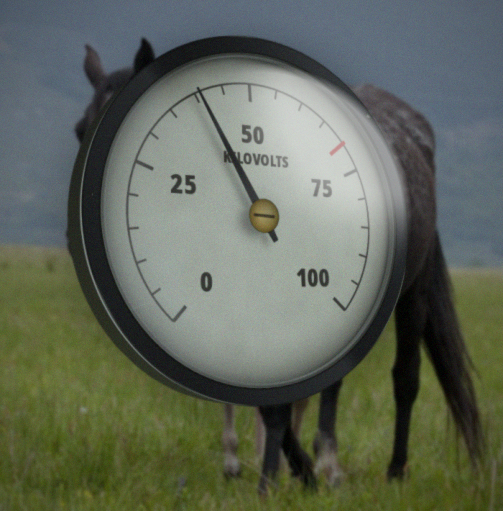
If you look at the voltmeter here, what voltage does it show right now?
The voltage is 40 kV
